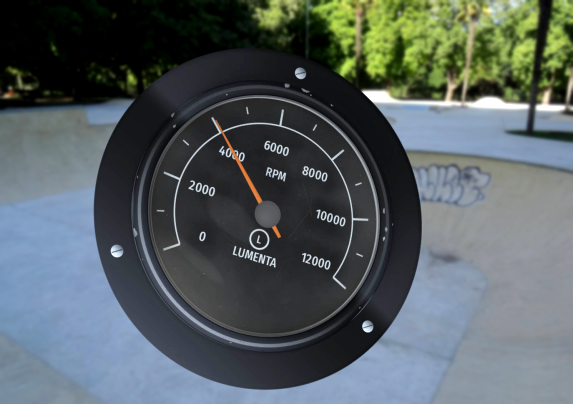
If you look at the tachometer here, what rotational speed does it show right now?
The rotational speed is 4000 rpm
